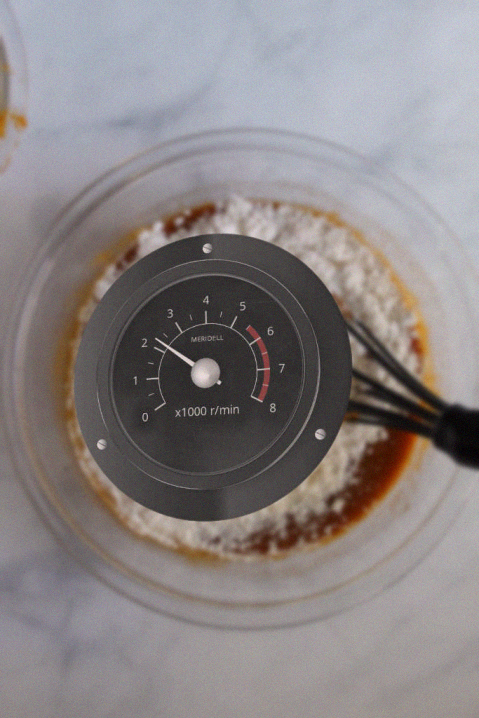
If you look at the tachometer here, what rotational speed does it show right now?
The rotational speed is 2250 rpm
